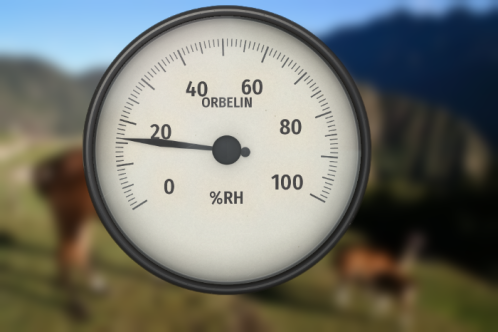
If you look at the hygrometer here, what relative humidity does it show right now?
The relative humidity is 16 %
